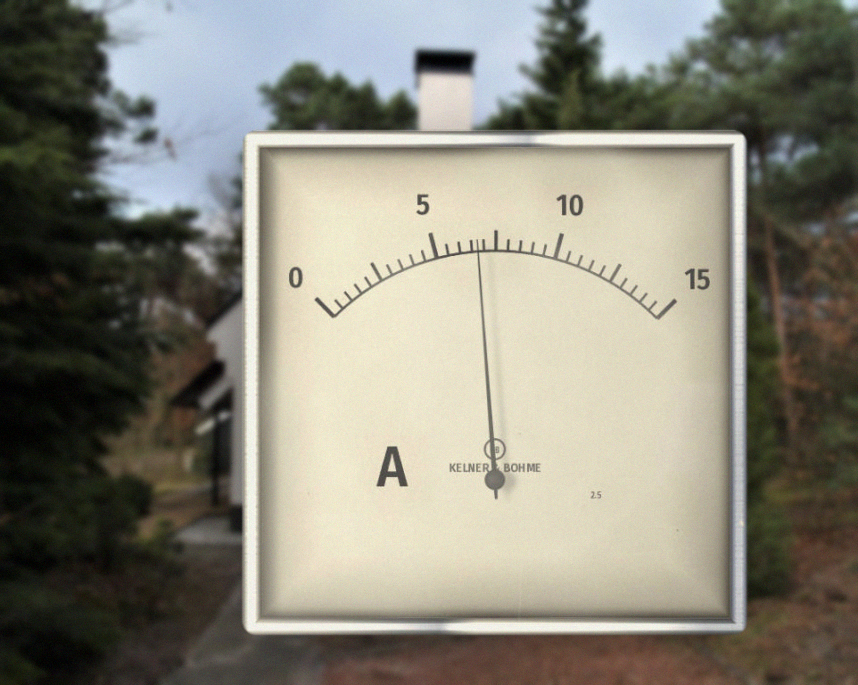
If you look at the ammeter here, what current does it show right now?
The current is 6.75 A
